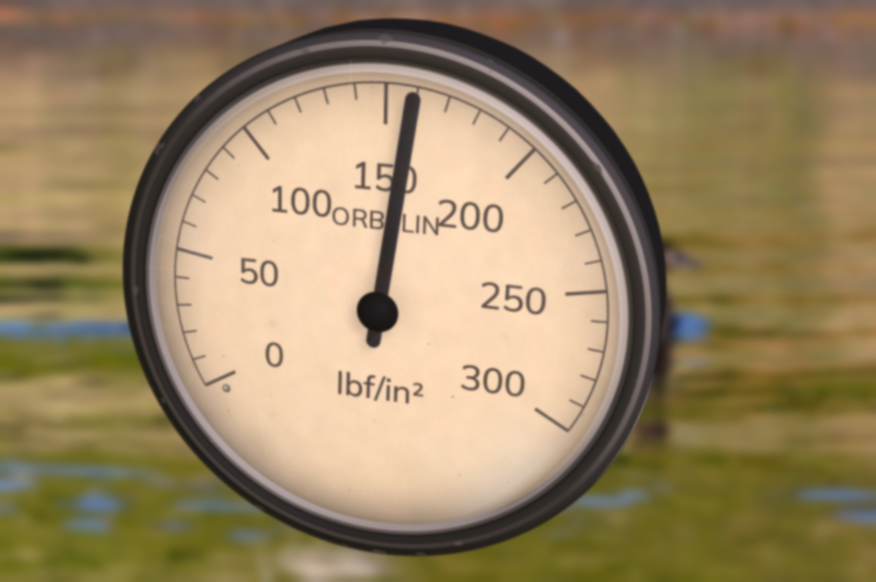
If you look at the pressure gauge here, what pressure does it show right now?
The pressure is 160 psi
